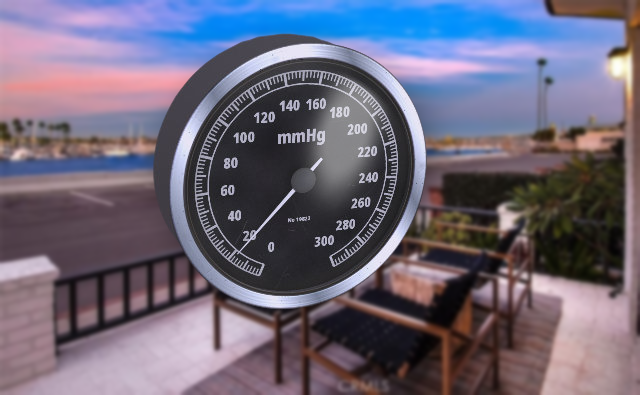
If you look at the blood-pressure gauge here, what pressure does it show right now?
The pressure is 20 mmHg
